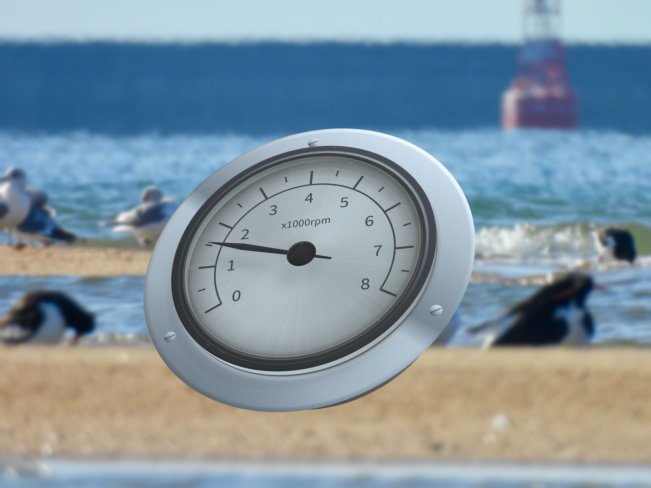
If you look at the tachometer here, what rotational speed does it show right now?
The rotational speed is 1500 rpm
